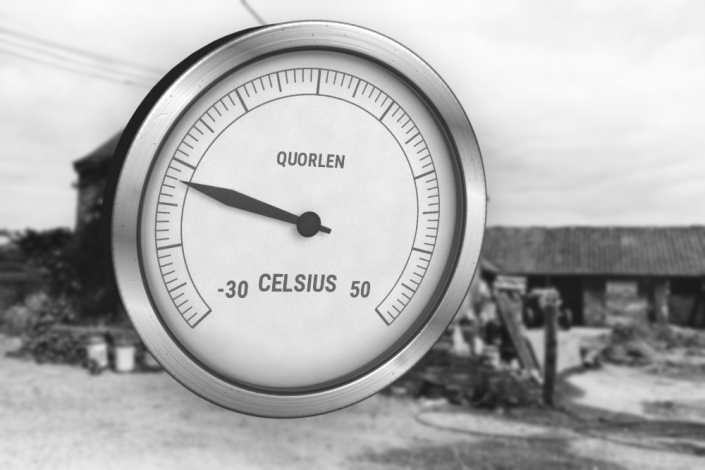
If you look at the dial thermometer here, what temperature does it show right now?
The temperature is -12 °C
